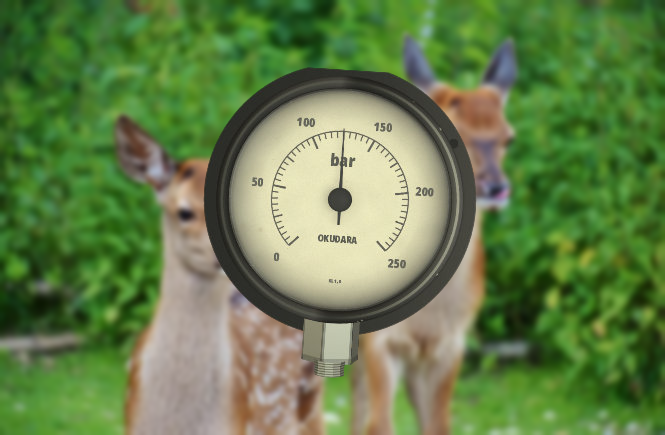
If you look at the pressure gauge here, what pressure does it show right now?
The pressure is 125 bar
